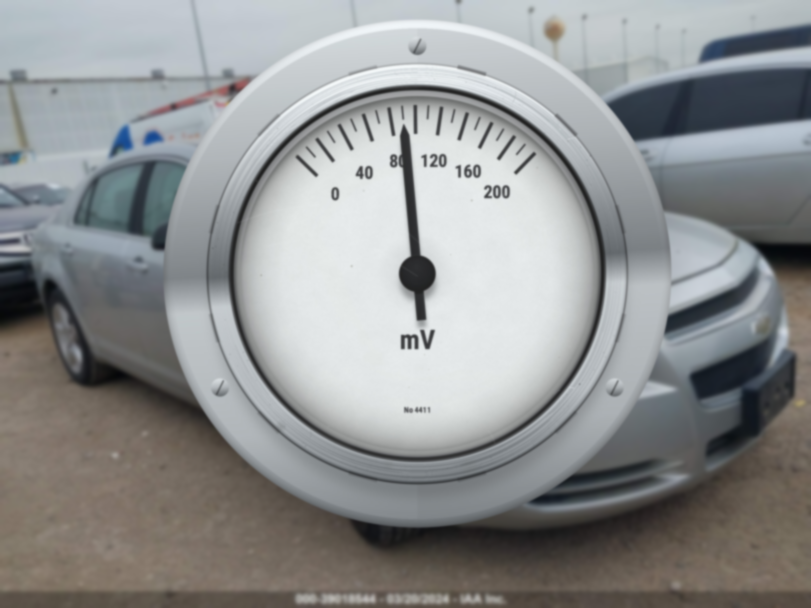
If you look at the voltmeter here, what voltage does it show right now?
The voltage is 90 mV
